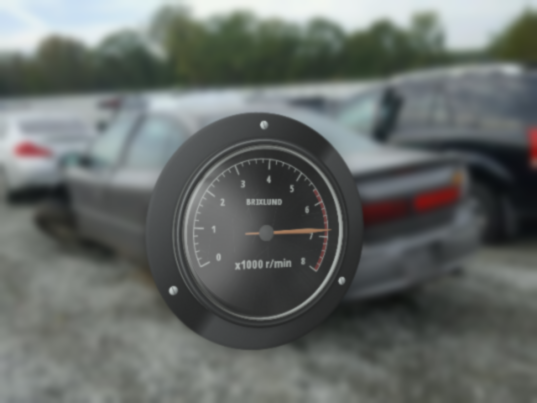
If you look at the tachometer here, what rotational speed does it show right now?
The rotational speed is 6800 rpm
